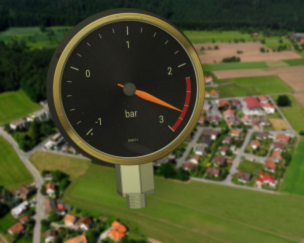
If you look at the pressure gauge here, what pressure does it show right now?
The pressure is 2.7 bar
